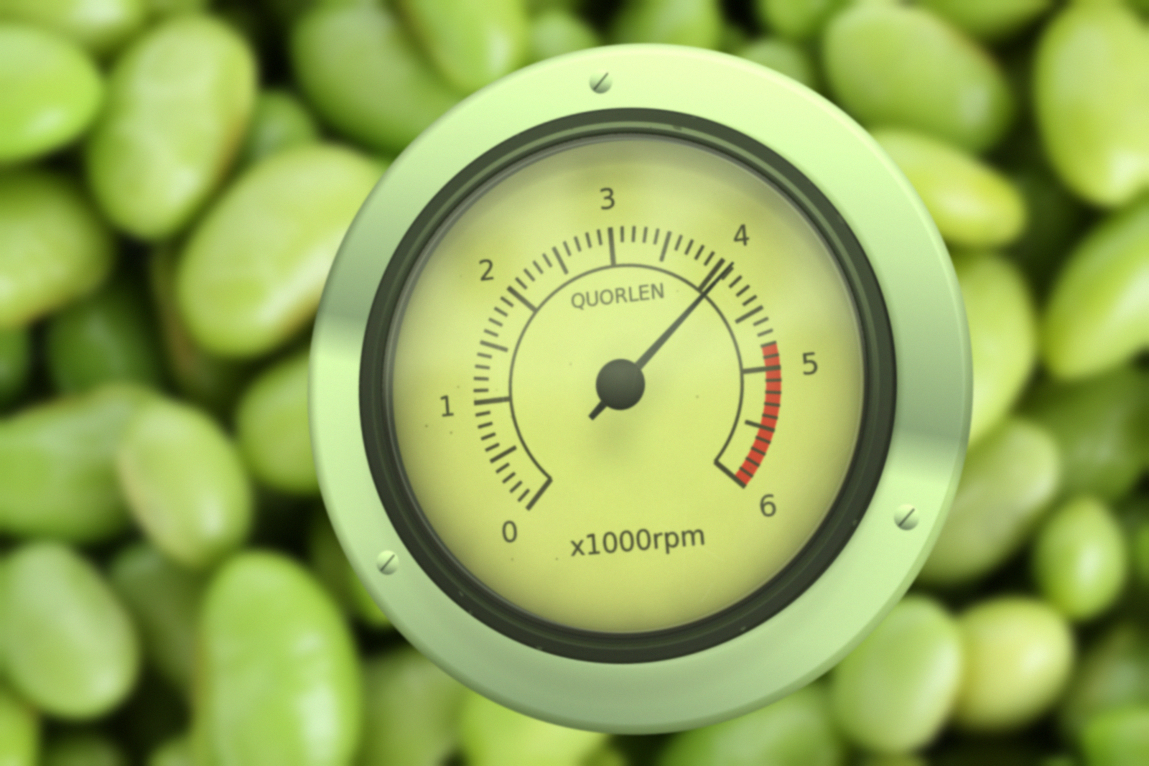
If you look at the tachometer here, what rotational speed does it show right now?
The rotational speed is 4100 rpm
